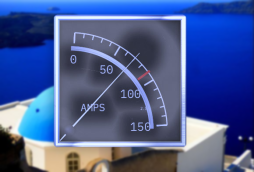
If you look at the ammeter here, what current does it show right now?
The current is 70 A
